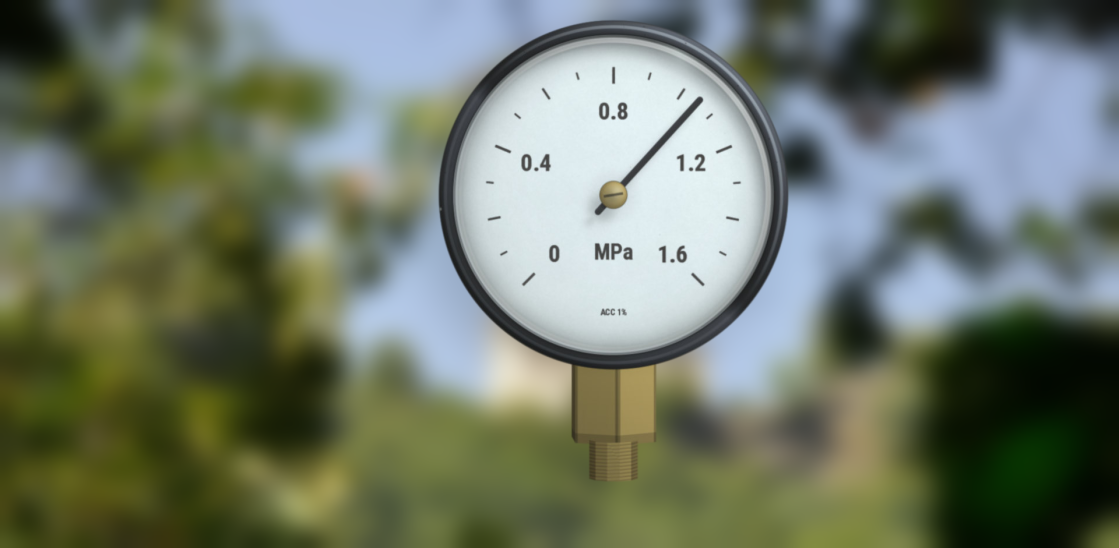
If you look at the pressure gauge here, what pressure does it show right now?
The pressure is 1.05 MPa
